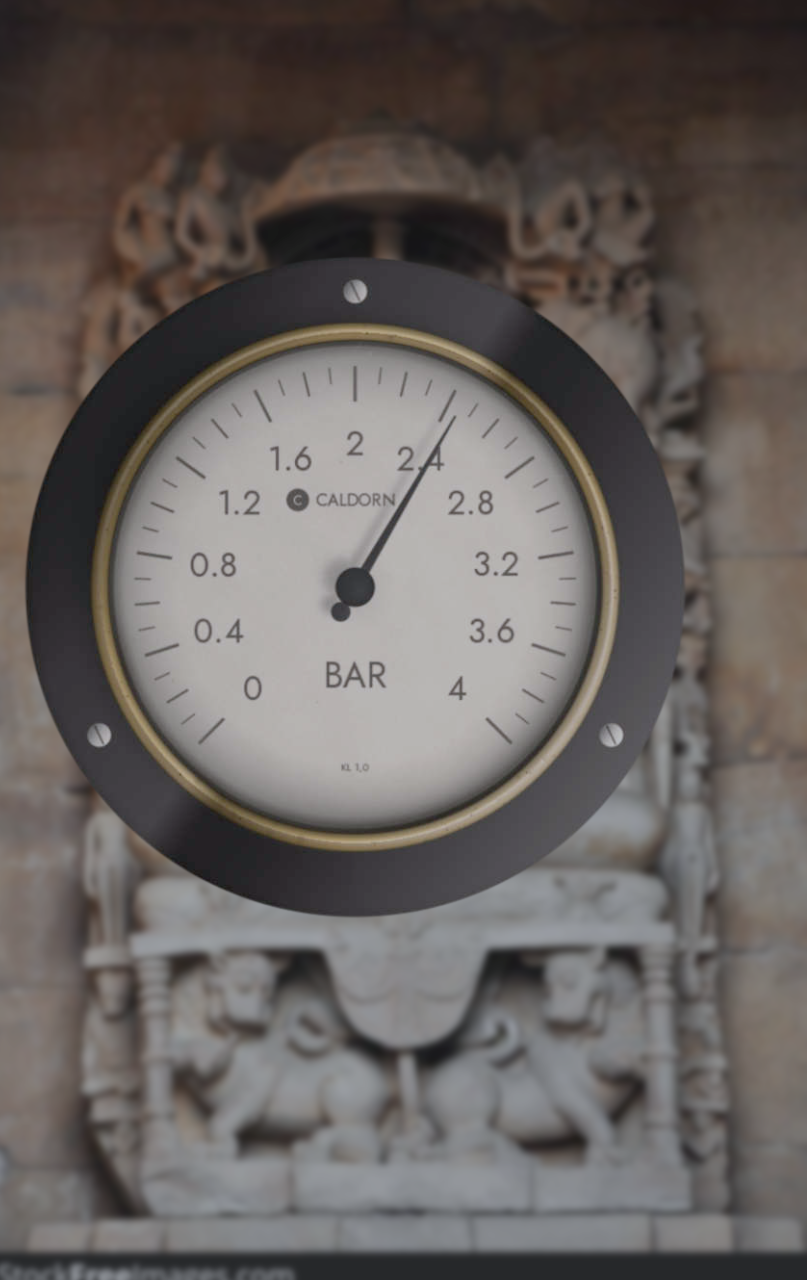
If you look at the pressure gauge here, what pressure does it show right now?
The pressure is 2.45 bar
